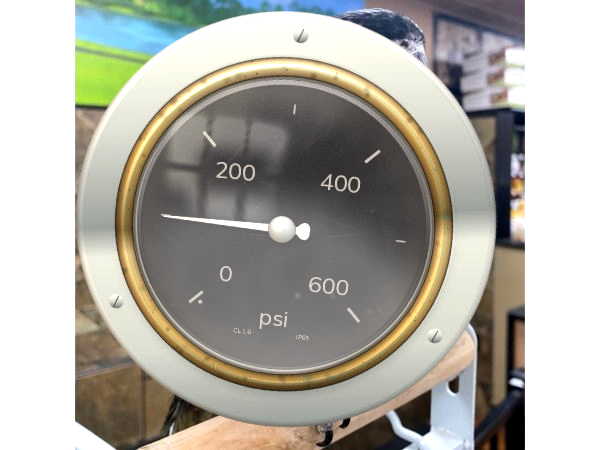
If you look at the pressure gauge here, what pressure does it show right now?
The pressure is 100 psi
